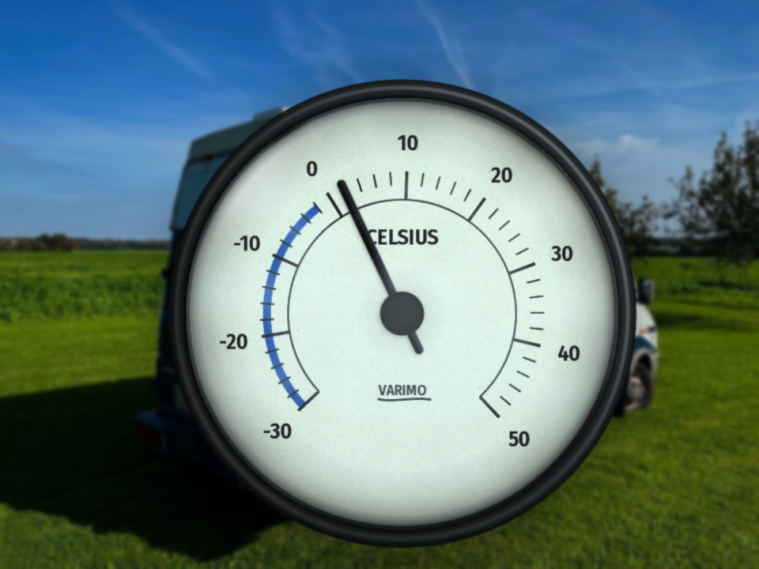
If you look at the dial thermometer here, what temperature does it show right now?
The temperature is 2 °C
